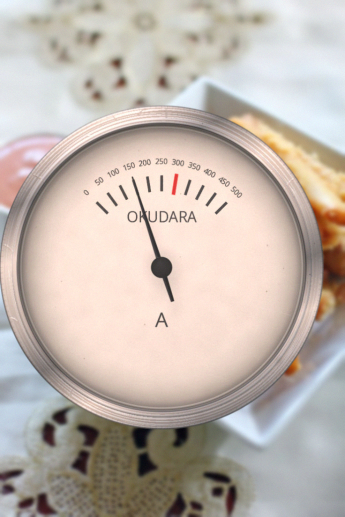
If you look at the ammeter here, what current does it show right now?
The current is 150 A
